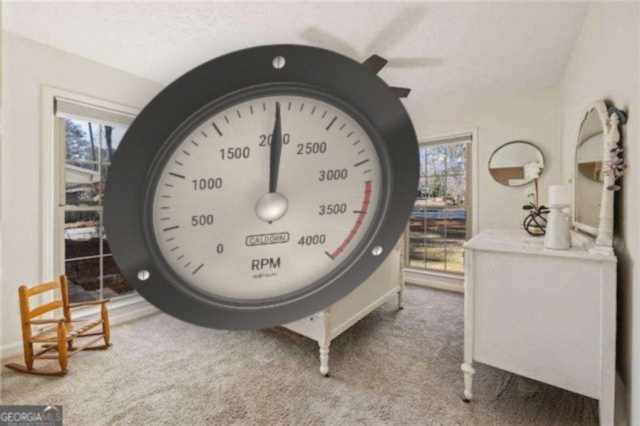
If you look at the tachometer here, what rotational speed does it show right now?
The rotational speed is 2000 rpm
